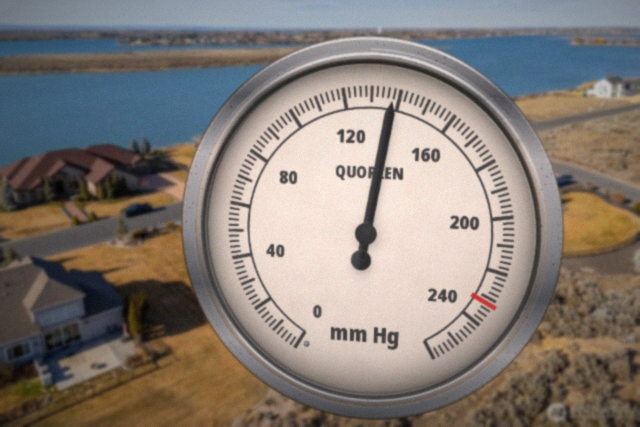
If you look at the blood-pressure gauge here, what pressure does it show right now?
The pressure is 138 mmHg
